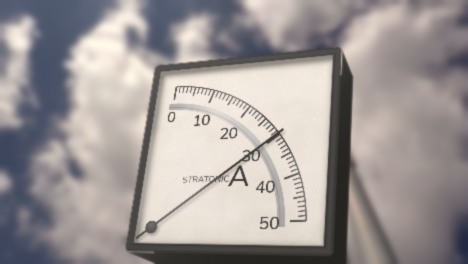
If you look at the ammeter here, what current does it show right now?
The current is 30 A
